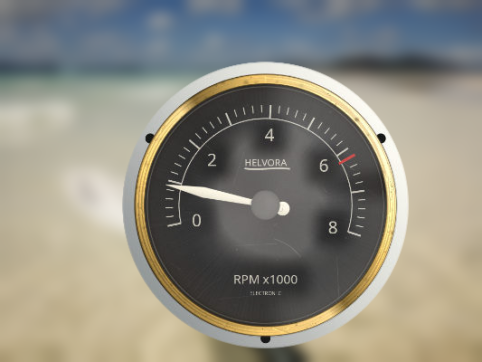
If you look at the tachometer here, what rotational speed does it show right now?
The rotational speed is 900 rpm
